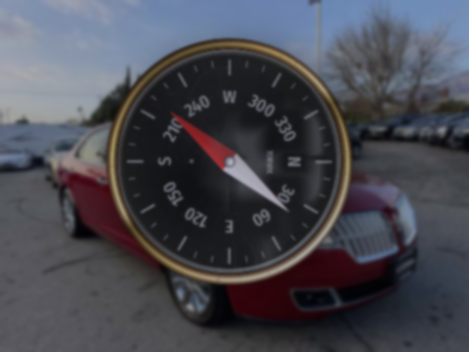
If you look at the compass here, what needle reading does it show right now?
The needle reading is 220 °
